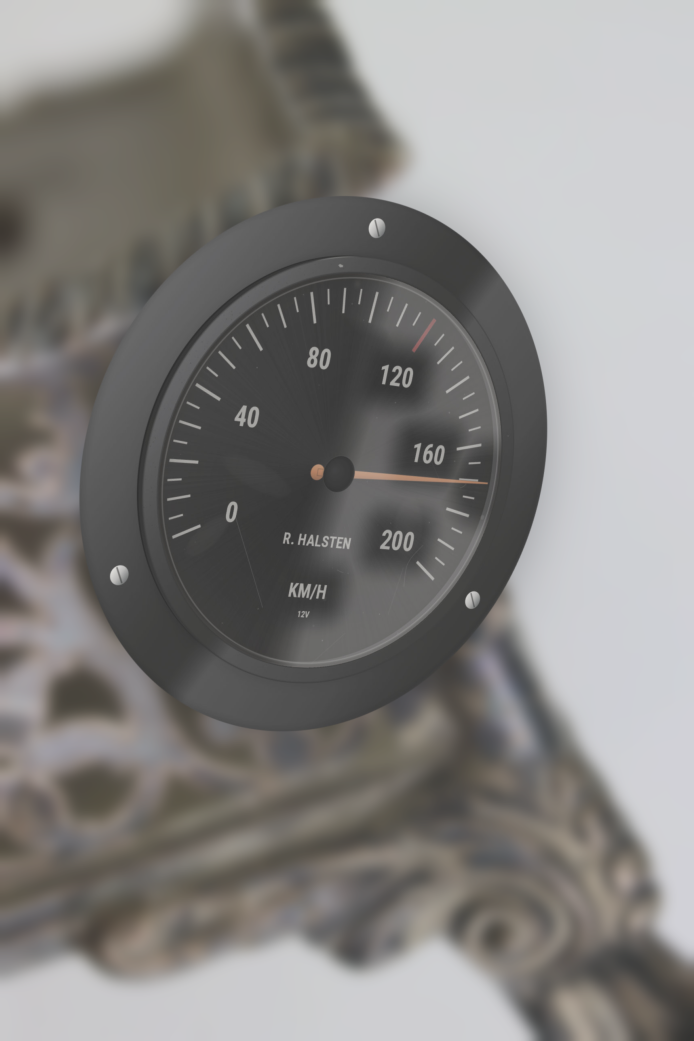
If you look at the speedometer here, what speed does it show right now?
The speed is 170 km/h
